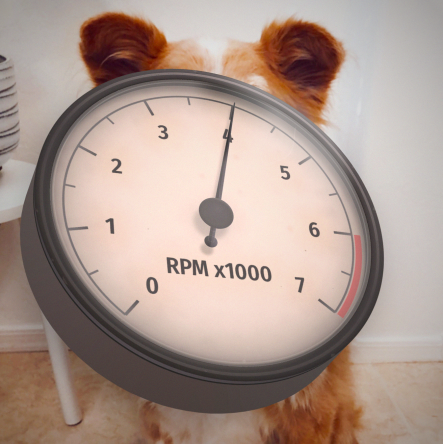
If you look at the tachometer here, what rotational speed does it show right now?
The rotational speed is 4000 rpm
